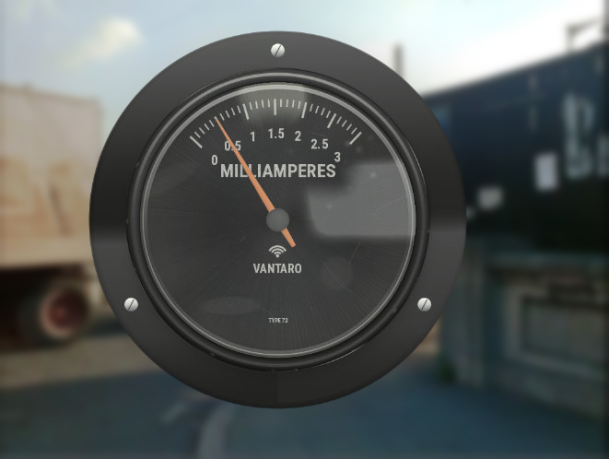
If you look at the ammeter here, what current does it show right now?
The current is 0.5 mA
